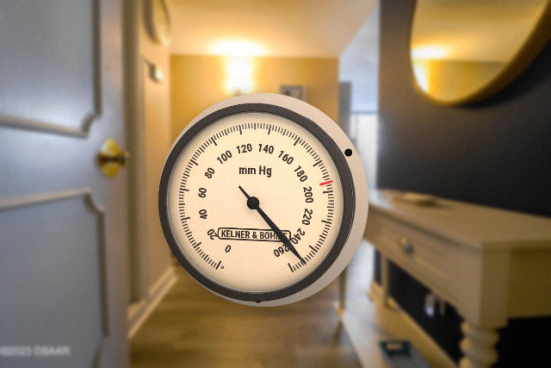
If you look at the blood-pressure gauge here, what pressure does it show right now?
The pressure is 250 mmHg
